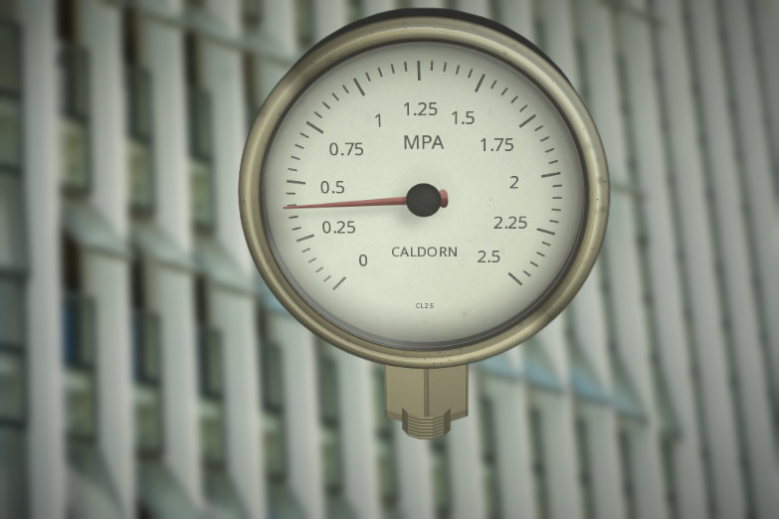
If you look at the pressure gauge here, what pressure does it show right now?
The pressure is 0.4 MPa
